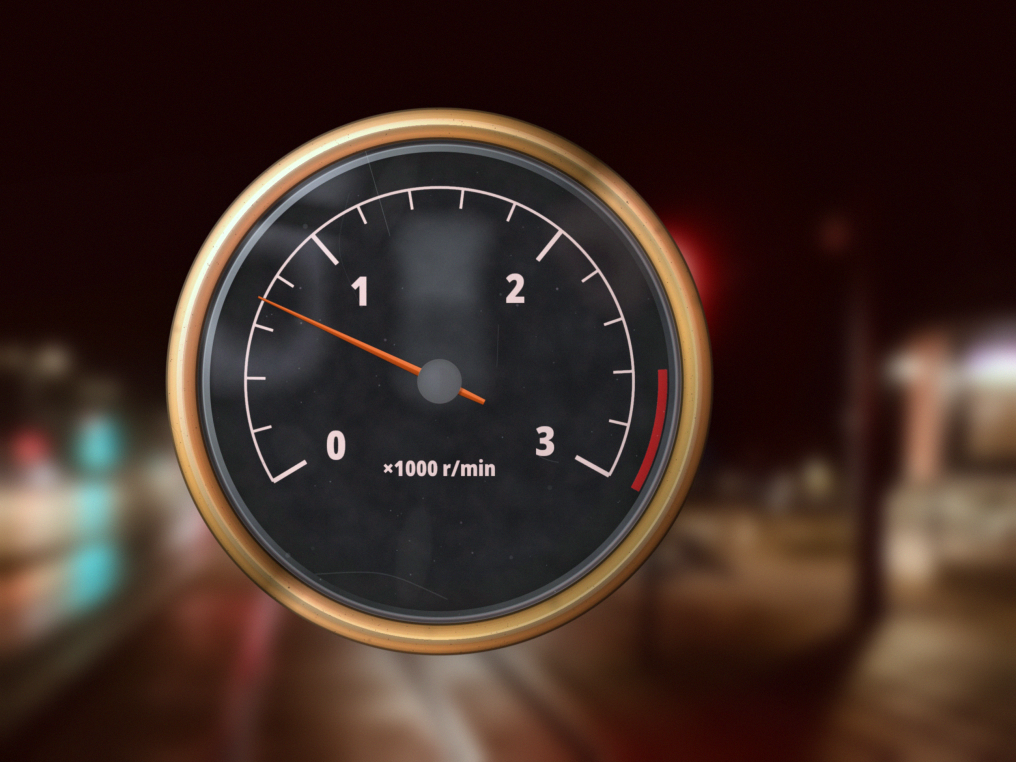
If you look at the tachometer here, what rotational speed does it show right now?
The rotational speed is 700 rpm
